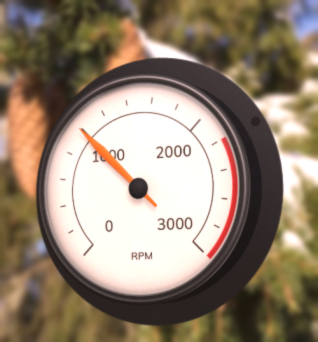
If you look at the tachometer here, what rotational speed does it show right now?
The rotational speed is 1000 rpm
